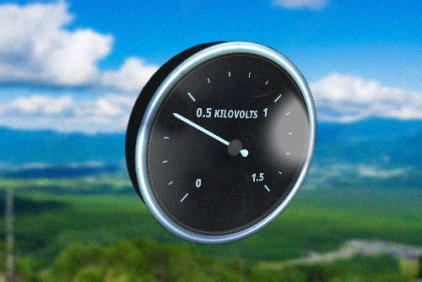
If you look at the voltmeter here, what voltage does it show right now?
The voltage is 0.4 kV
